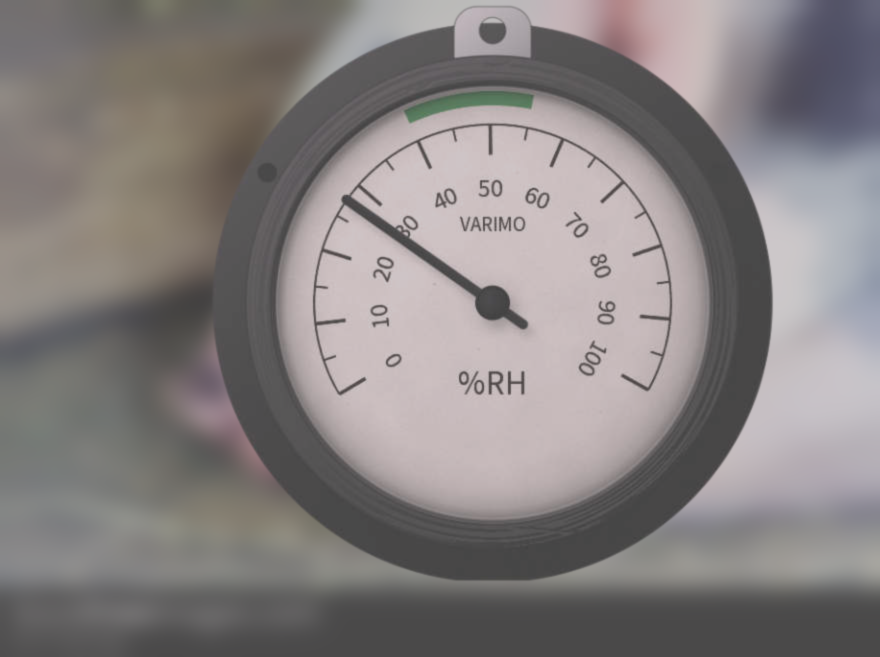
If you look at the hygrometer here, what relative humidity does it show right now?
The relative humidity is 27.5 %
